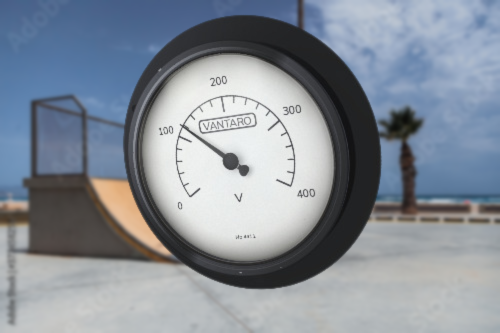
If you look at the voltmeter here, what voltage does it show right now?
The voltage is 120 V
